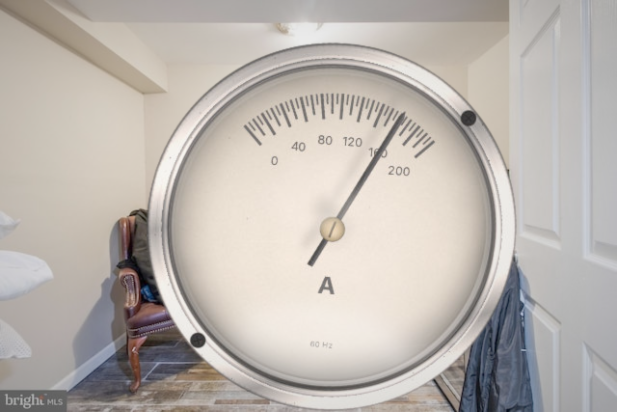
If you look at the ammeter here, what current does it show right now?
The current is 160 A
